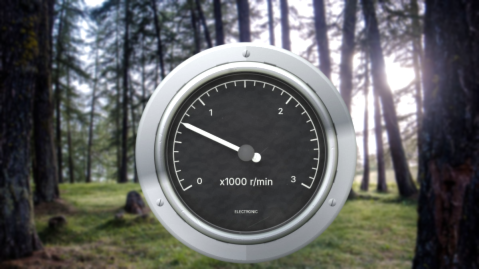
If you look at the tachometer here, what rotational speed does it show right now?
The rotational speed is 700 rpm
